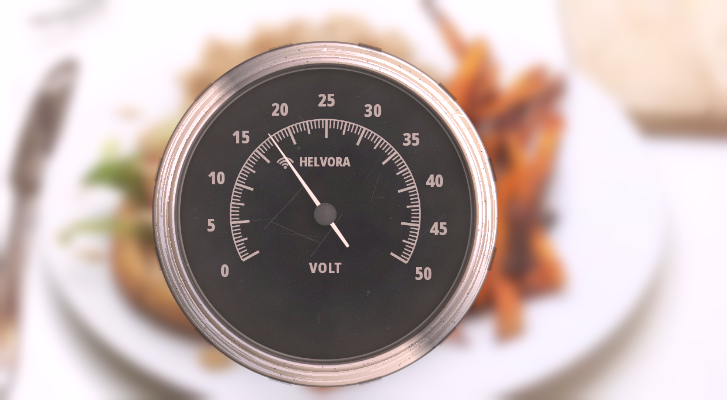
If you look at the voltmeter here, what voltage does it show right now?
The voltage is 17.5 V
